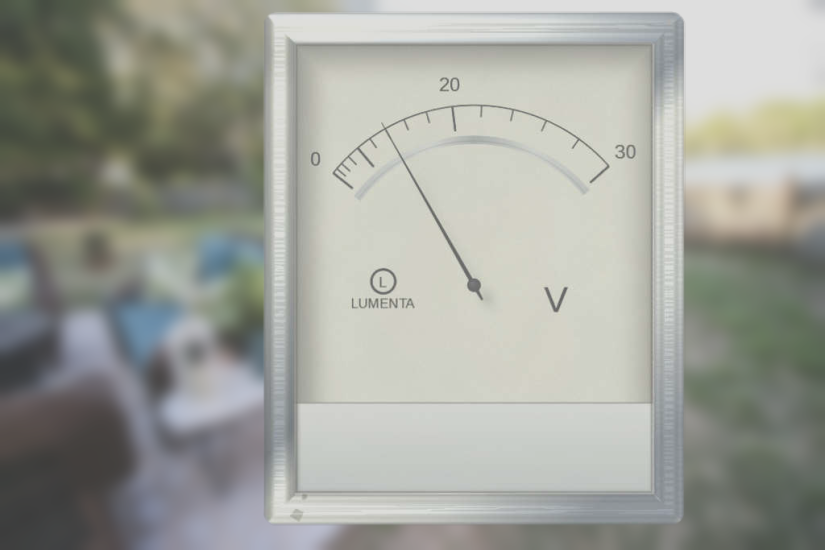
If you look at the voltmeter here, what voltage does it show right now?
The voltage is 14 V
